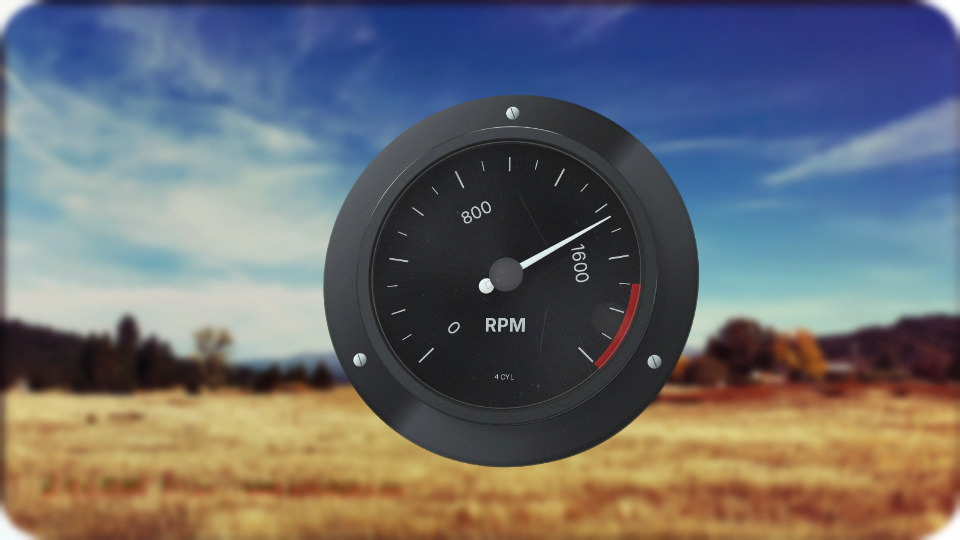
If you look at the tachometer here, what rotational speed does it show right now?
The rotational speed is 1450 rpm
